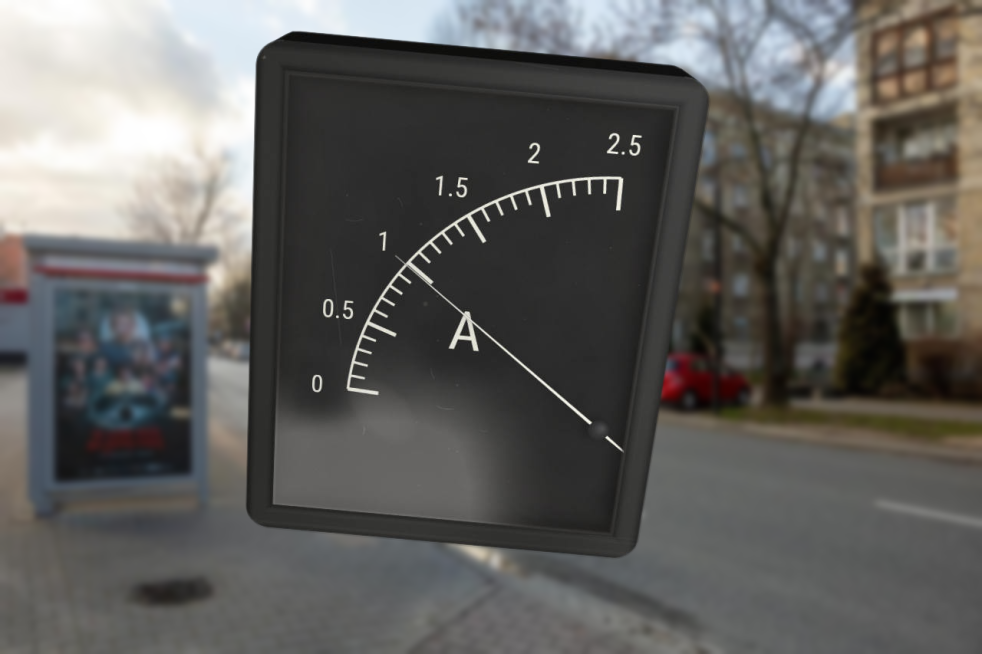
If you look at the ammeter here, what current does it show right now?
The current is 1 A
